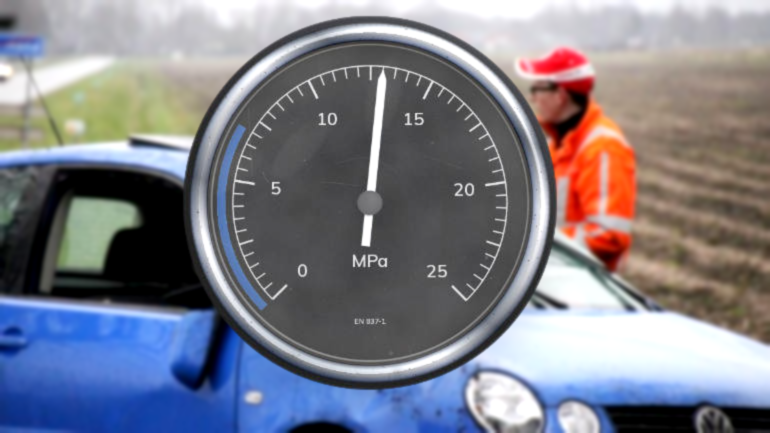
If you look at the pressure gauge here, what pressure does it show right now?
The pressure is 13 MPa
